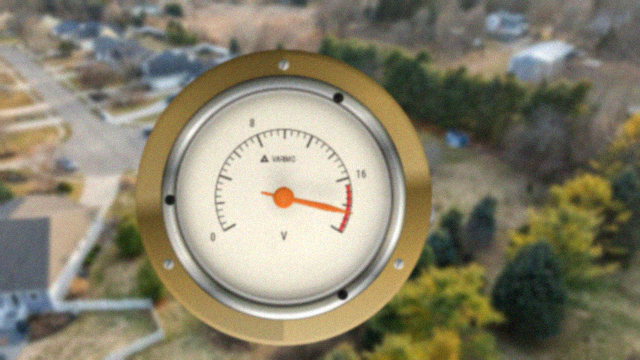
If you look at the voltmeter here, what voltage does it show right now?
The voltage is 18.5 V
